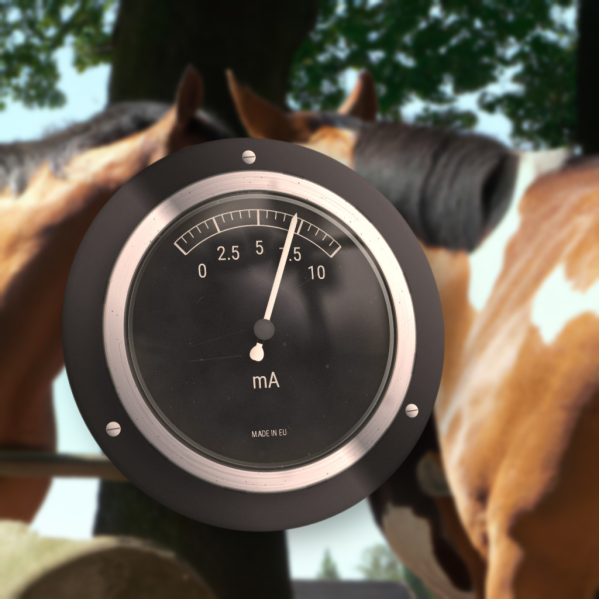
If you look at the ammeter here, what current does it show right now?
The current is 7 mA
